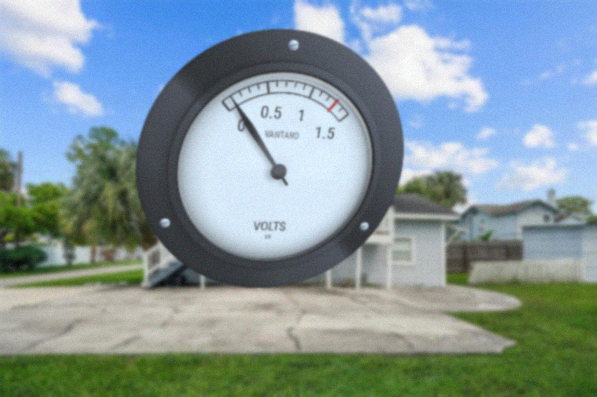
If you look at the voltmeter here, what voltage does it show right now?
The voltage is 0.1 V
